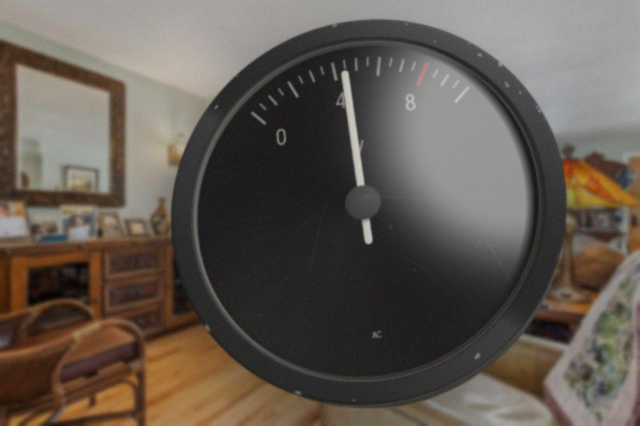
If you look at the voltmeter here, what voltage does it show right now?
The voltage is 4.5 V
